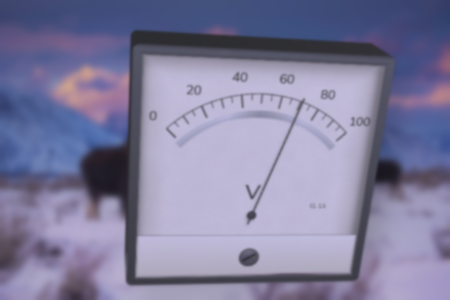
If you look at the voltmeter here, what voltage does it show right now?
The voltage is 70 V
